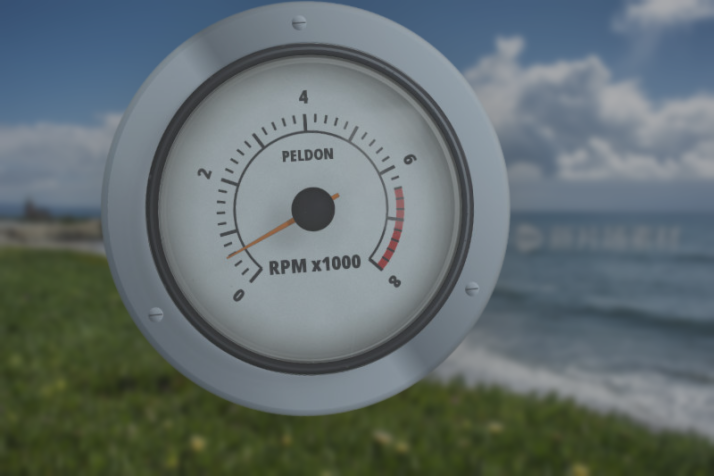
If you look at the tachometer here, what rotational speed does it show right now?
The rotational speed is 600 rpm
